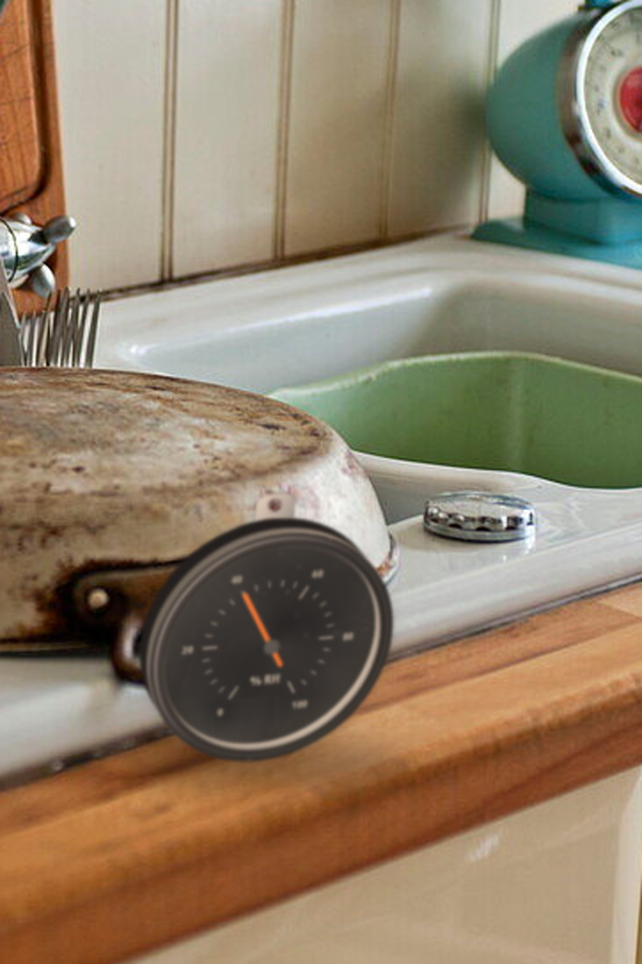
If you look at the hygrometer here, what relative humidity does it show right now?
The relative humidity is 40 %
